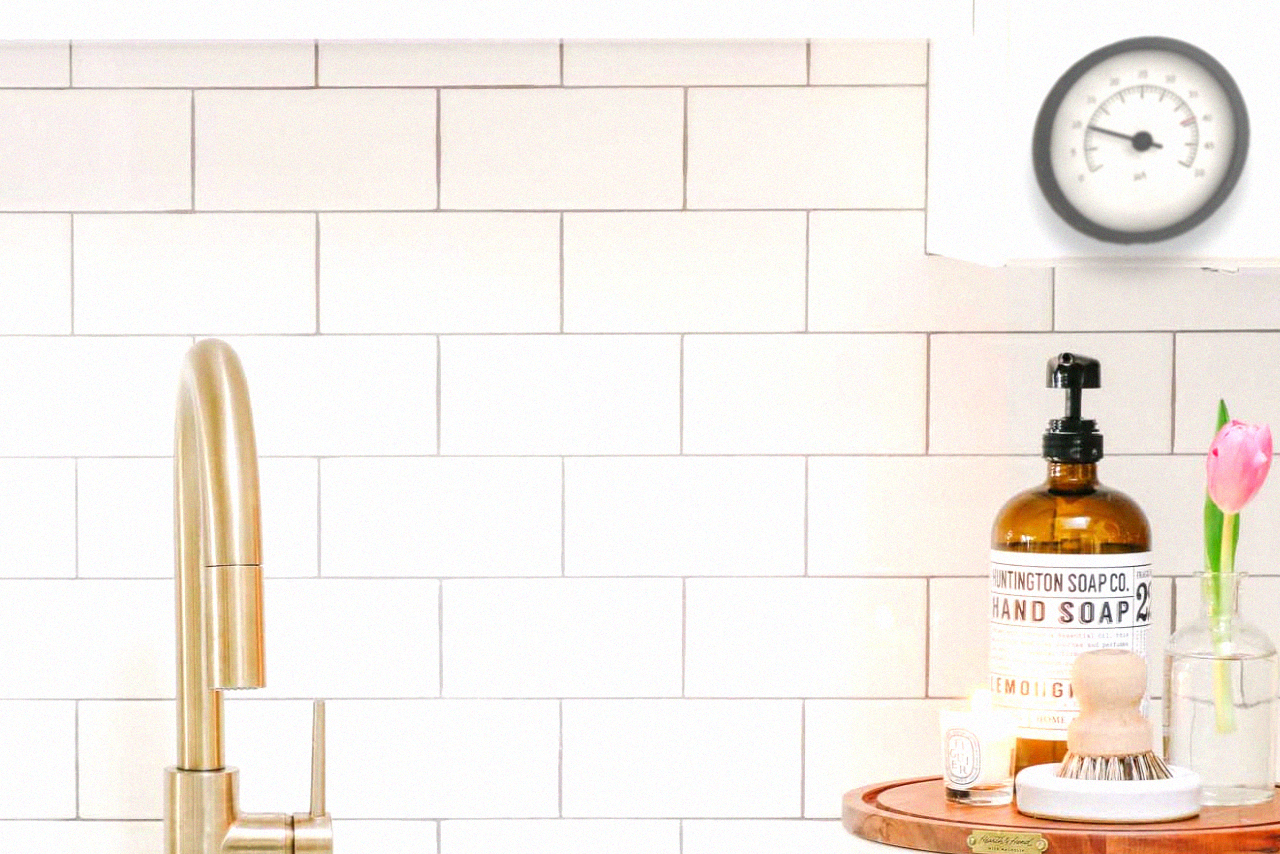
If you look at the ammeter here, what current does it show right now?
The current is 10 µA
